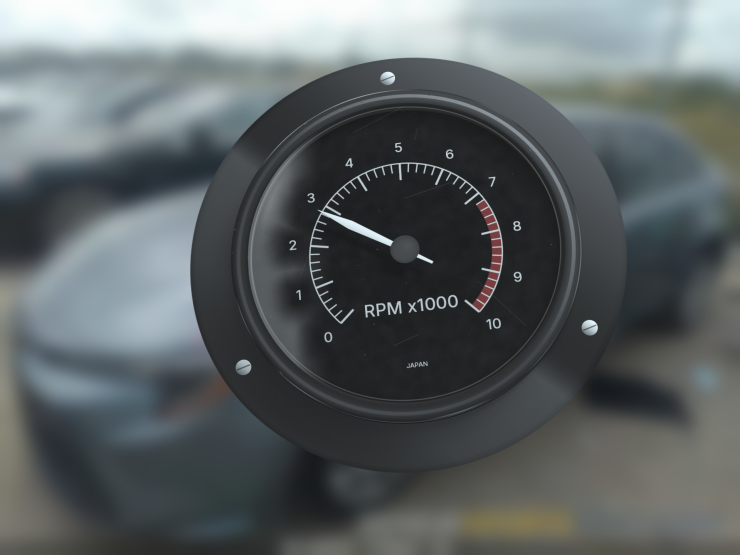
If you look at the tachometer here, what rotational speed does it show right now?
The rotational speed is 2800 rpm
